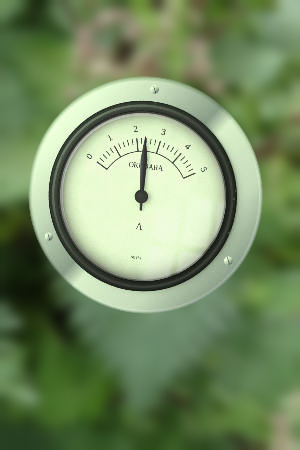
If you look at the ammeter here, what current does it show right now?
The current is 2.4 A
